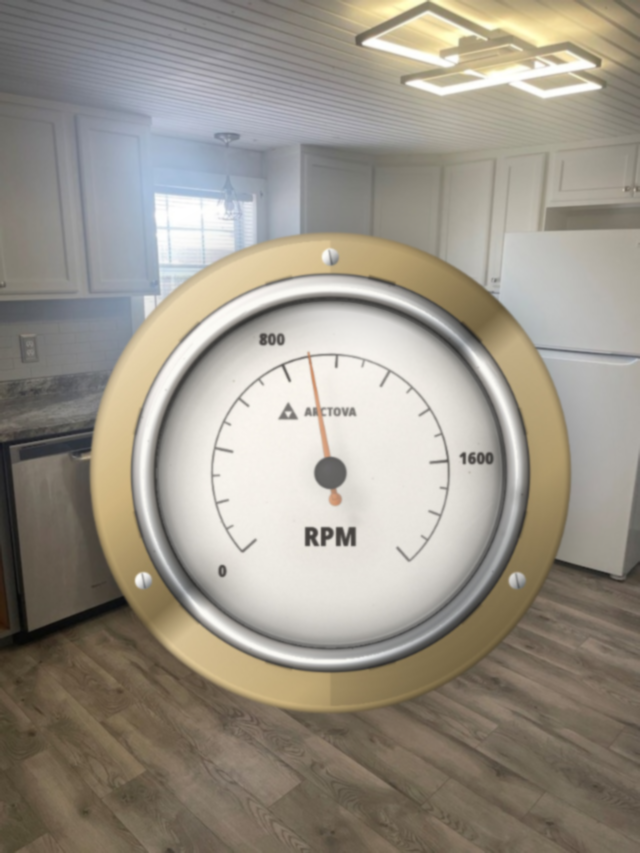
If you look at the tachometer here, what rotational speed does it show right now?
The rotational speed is 900 rpm
